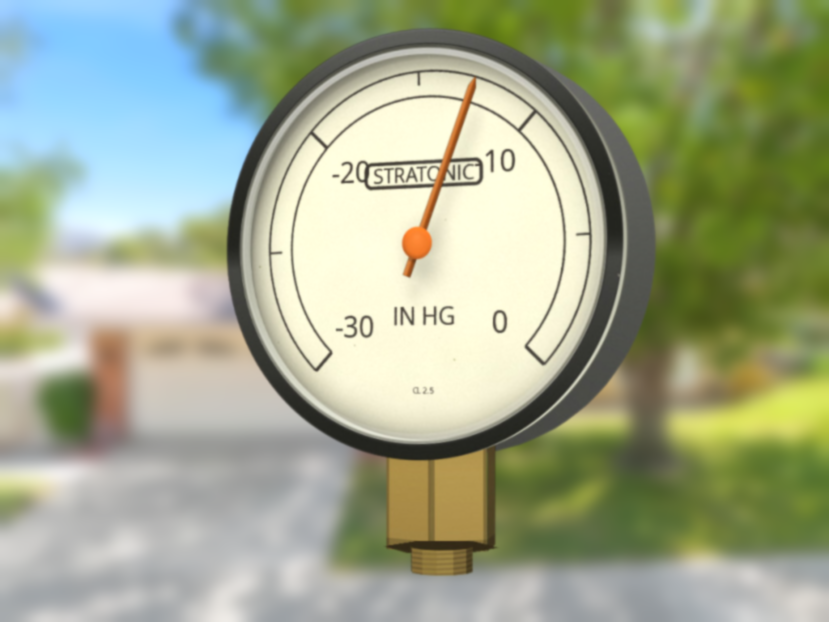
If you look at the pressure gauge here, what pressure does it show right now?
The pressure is -12.5 inHg
